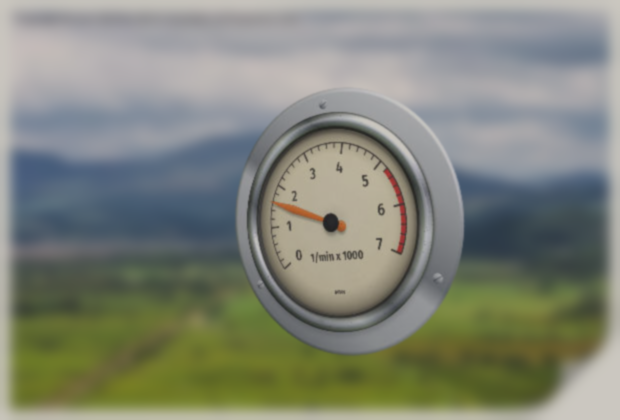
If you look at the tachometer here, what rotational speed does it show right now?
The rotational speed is 1600 rpm
